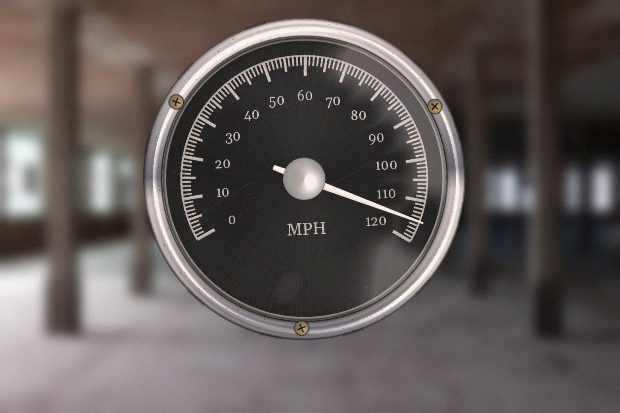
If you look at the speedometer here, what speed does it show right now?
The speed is 115 mph
